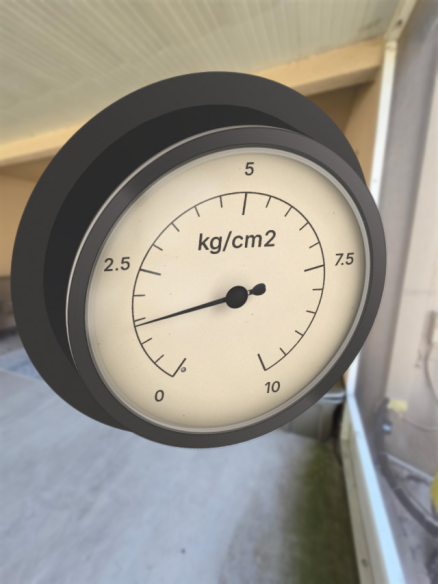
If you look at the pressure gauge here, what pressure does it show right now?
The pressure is 1.5 kg/cm²
